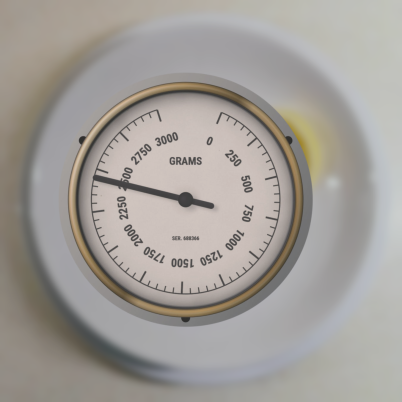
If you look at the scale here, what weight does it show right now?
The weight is 2450 g
